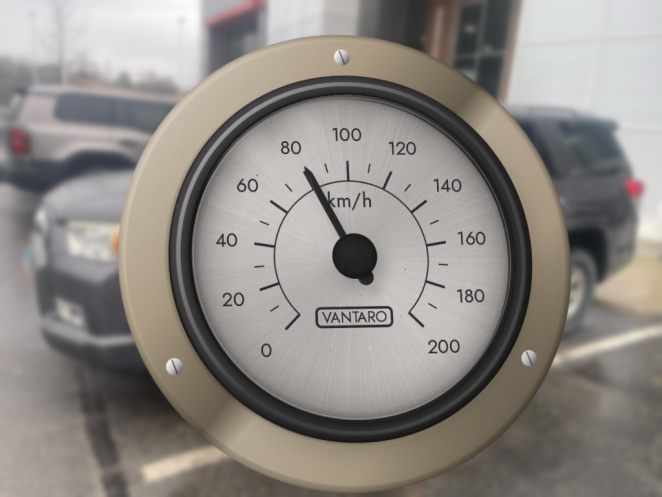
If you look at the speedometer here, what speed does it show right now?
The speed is 80 km/h
